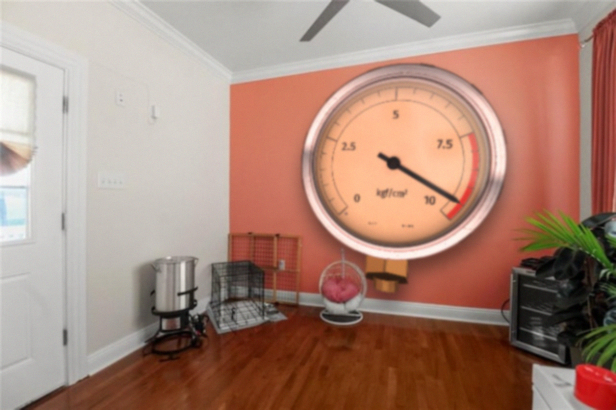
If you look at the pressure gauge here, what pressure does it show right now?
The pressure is 9.5 kg/cm²
